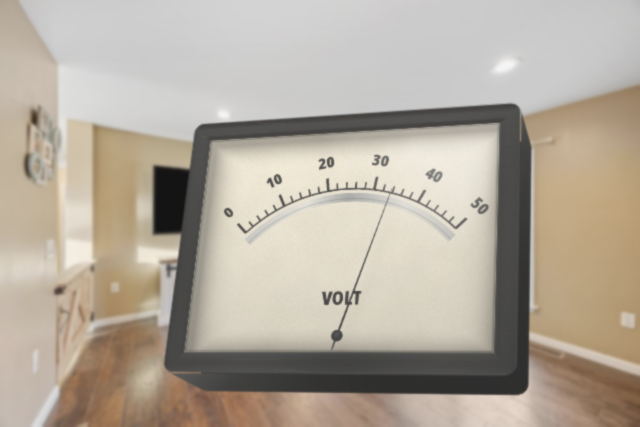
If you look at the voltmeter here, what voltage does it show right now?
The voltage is 34 V
